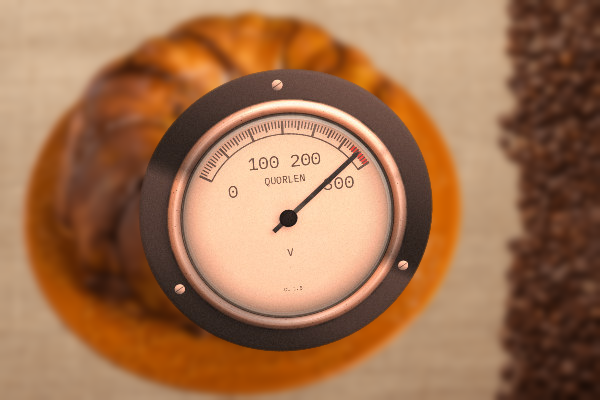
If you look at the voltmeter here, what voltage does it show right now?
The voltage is 275 V
